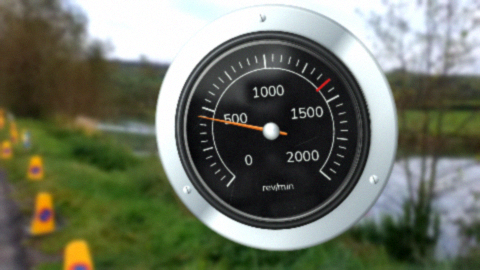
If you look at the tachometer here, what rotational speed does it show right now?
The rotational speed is 450 rpm
